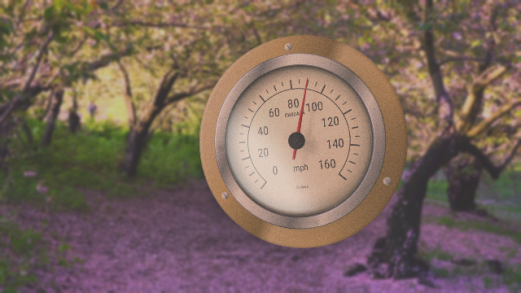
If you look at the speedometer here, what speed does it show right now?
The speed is 90 mph
